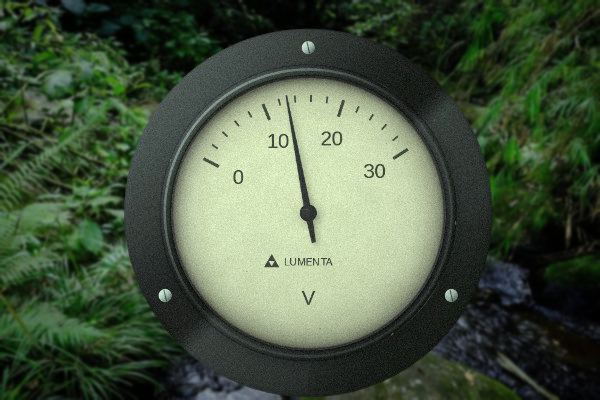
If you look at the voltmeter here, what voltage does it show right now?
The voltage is 13 V
